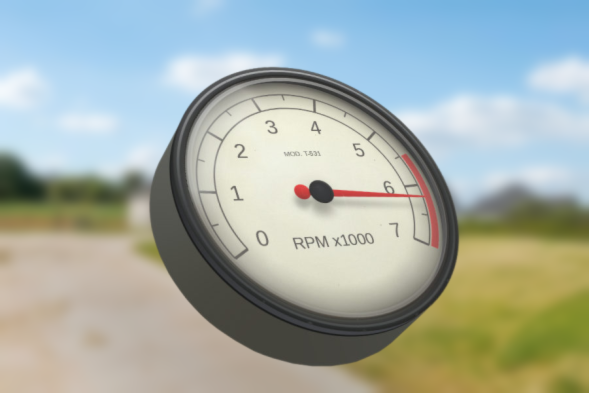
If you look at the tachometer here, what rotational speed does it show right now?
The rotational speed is 6250 rpm
